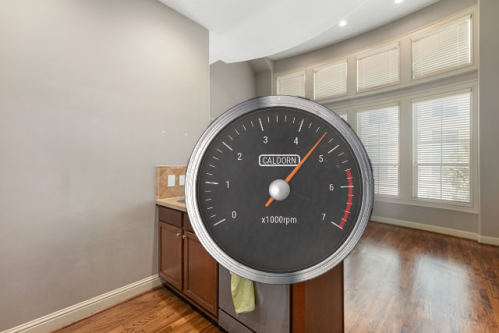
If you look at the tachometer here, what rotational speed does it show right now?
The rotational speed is 4600 rpm
